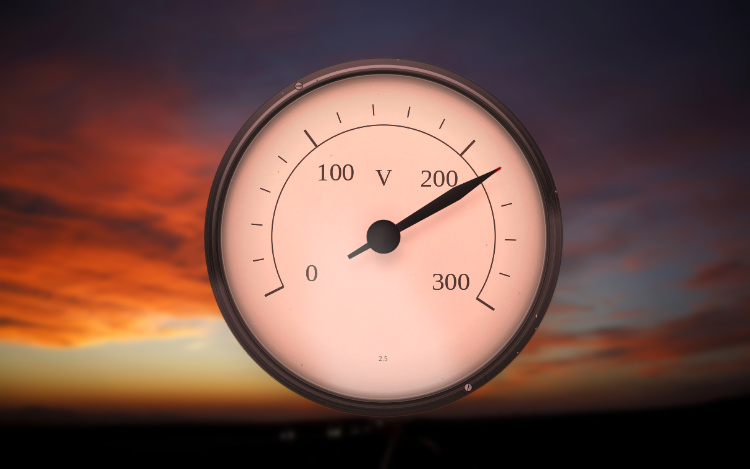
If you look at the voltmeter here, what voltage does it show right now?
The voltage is 220 V
